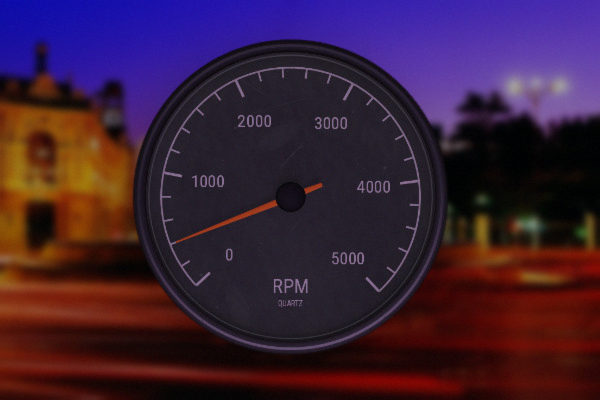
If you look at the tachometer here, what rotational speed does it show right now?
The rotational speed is 400 rpm
